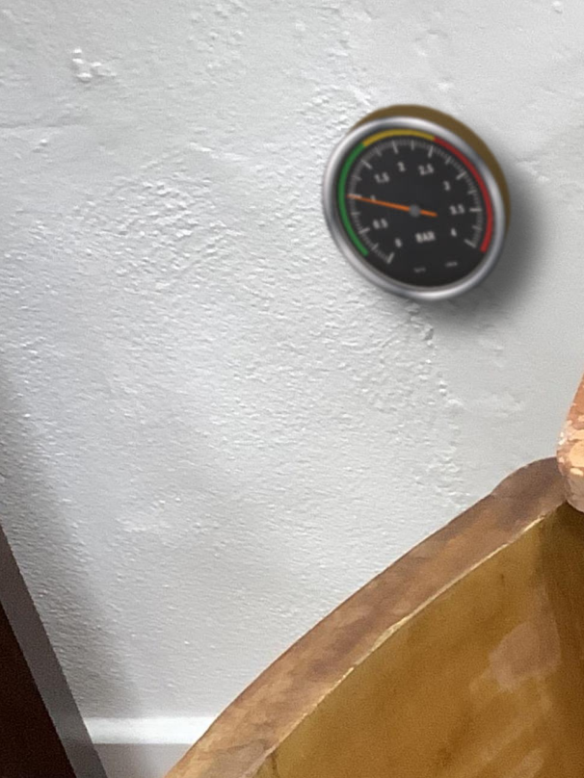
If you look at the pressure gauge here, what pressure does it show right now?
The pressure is 1 bar
